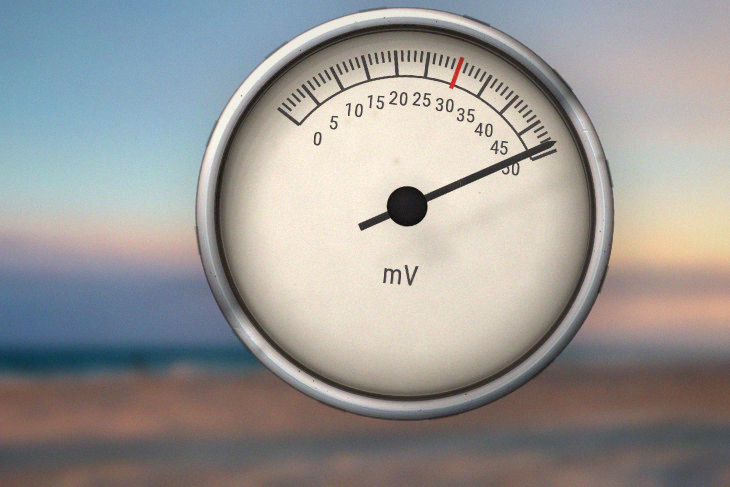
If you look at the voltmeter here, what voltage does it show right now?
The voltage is 49 mV
